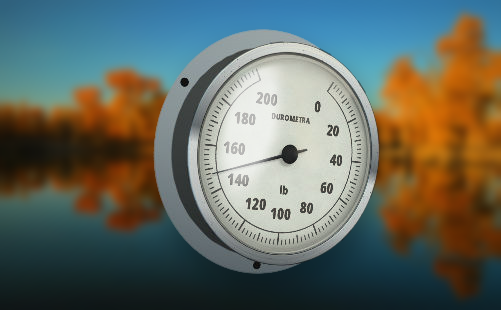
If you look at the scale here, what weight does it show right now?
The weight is 148 lb
